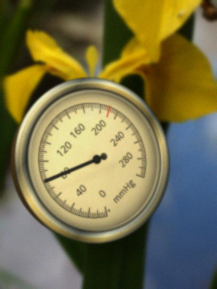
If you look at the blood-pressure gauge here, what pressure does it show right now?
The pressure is 80 mmHg
